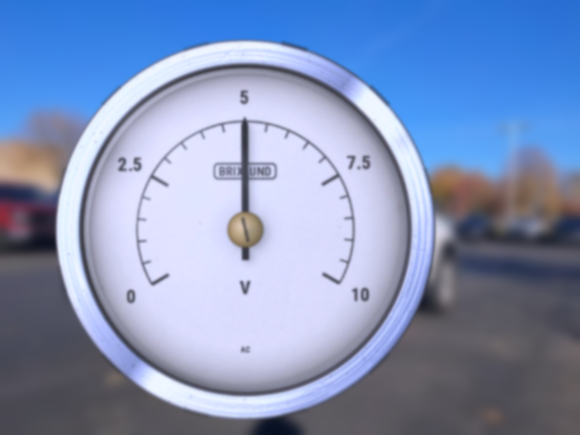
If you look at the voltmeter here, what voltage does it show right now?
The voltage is 5 V
